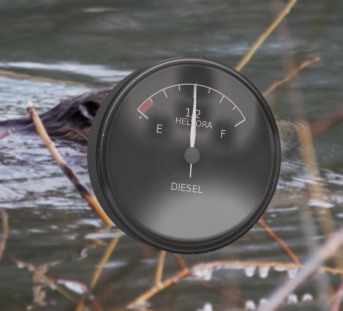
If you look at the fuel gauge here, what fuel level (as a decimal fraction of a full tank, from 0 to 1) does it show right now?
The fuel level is 0.5
